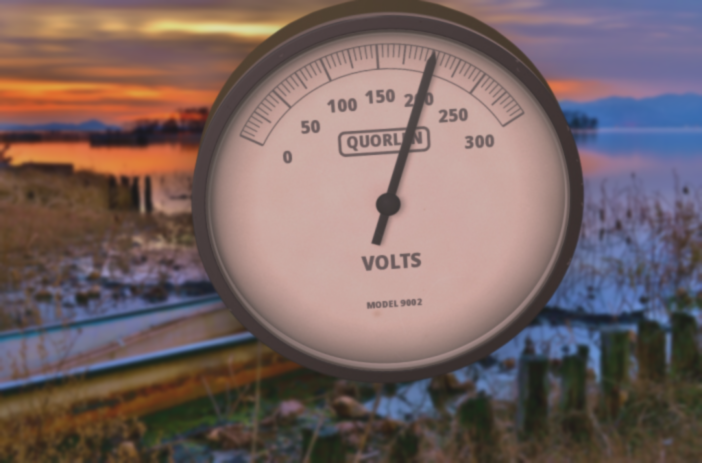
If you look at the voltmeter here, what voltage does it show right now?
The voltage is 200 V
